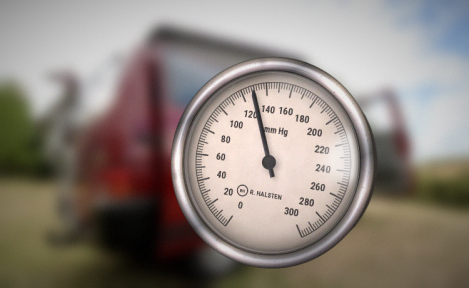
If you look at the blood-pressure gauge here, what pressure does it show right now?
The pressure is 130 mmHg
